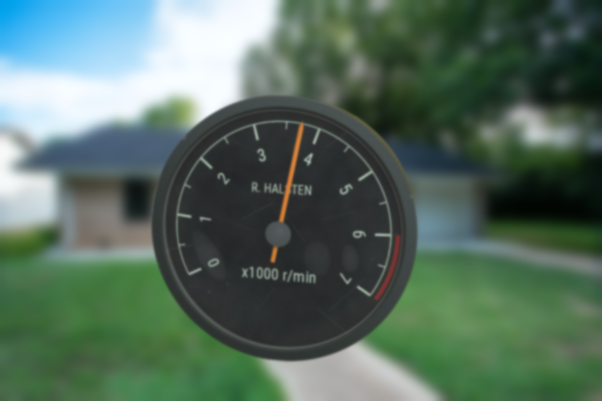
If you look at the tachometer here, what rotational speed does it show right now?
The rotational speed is 3750 rpm
